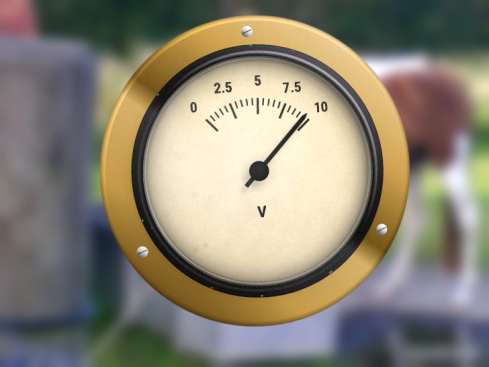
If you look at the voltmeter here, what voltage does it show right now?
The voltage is 9.5 V
